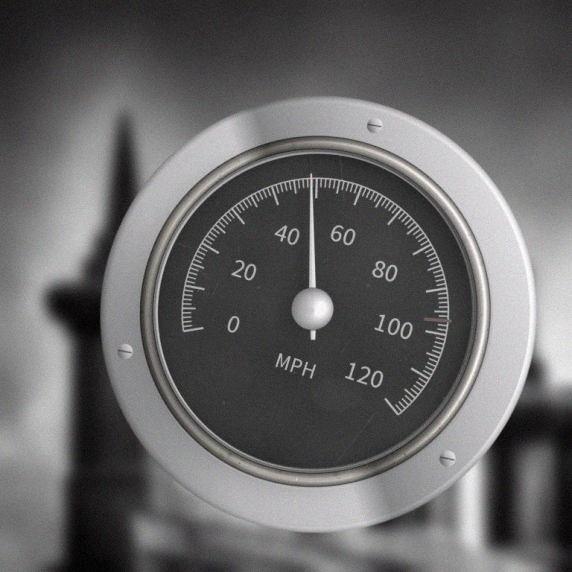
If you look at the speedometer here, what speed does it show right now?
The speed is 49 mph
